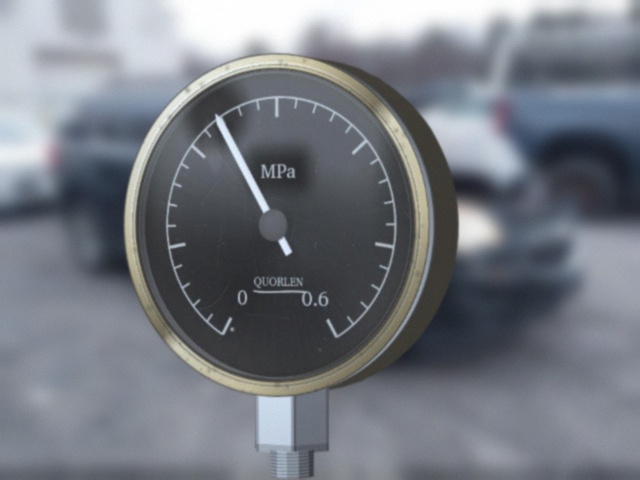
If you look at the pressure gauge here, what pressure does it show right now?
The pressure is 0.24 MPa
